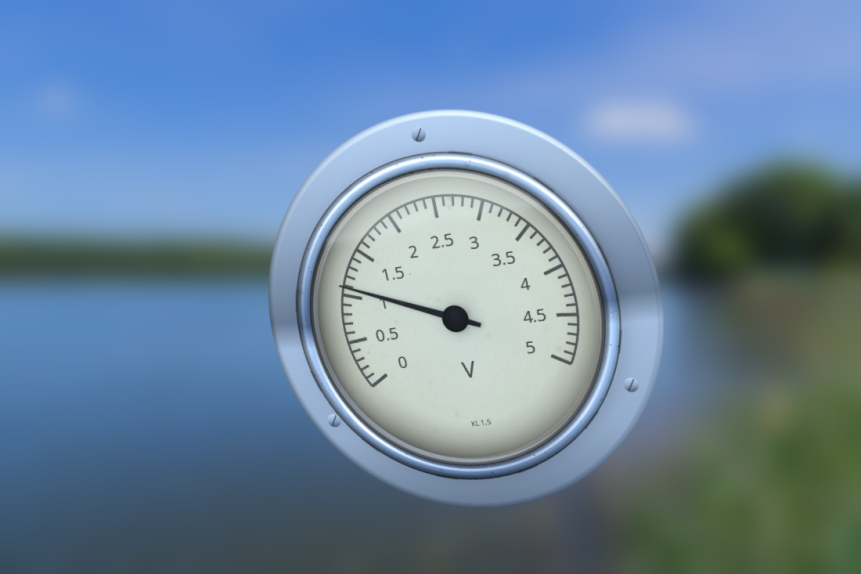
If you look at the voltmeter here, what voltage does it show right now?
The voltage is 1.1 V
